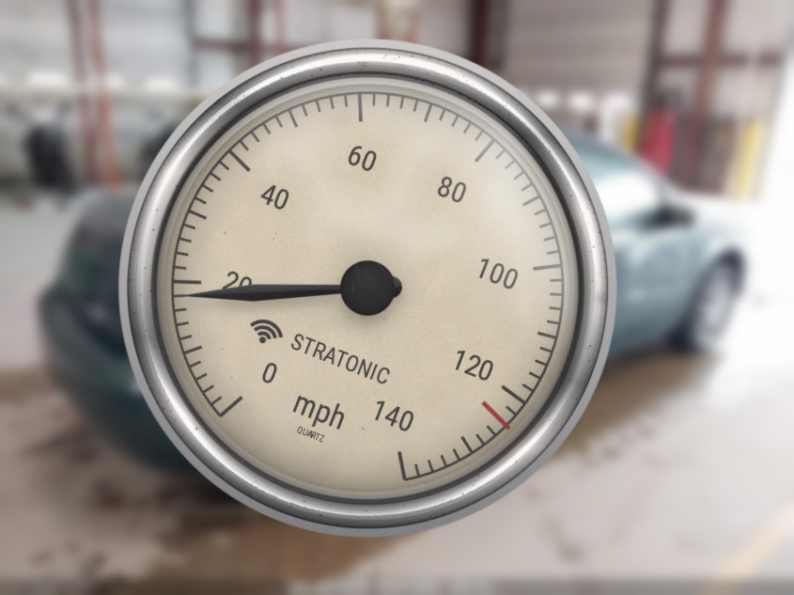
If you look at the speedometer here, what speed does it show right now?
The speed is 18 mph
